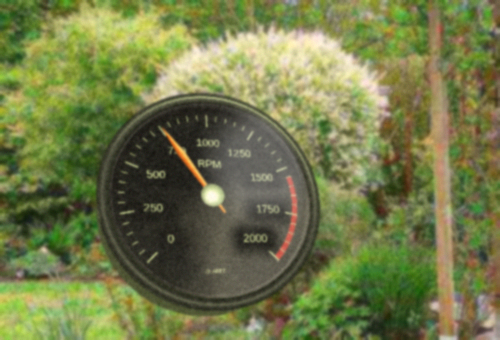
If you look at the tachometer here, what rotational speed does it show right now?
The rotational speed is 750 rpm
